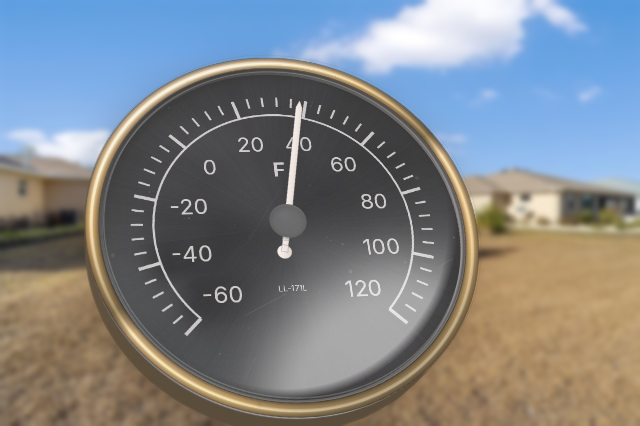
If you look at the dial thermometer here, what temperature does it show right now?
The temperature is 38 °F
